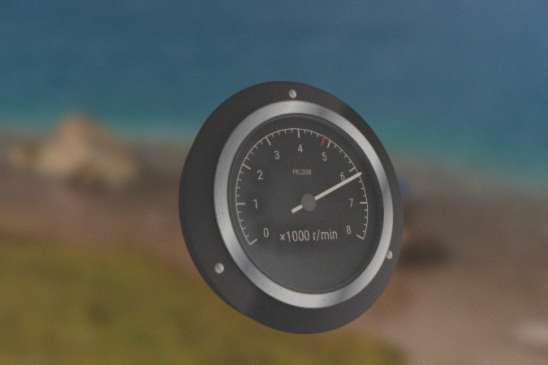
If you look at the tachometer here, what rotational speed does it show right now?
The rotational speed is 6200 rpm
